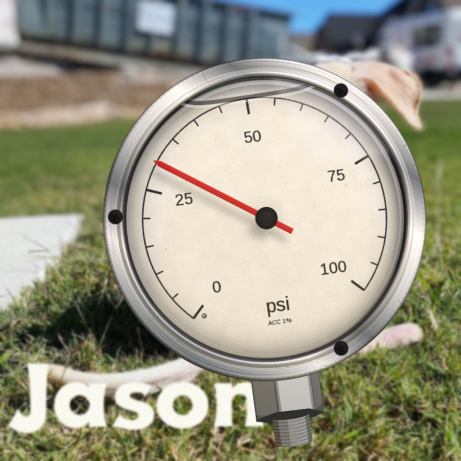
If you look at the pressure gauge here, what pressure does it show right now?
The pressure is 30 psi
